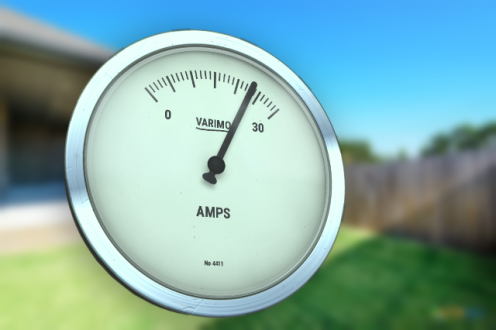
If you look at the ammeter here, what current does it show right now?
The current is 23 A
